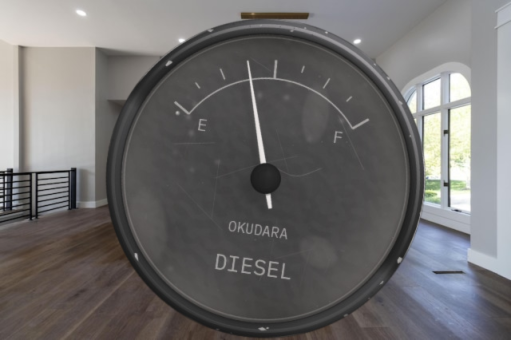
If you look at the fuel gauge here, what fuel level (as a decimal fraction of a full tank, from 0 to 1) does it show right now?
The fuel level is 0.375
